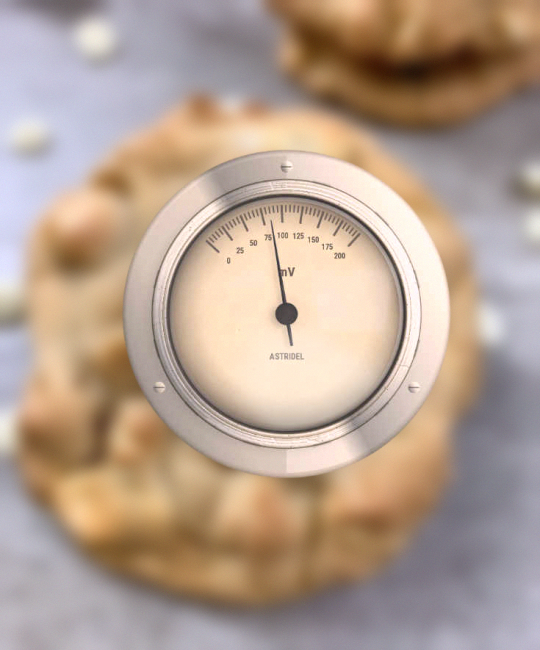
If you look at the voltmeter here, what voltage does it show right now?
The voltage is 85 mV
